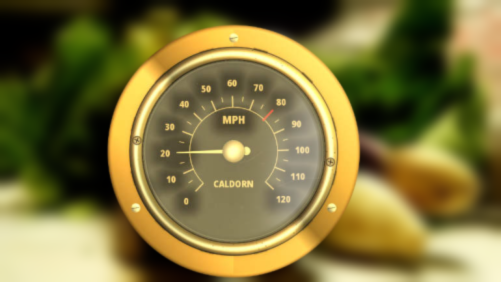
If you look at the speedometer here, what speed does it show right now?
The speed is 20 mph
